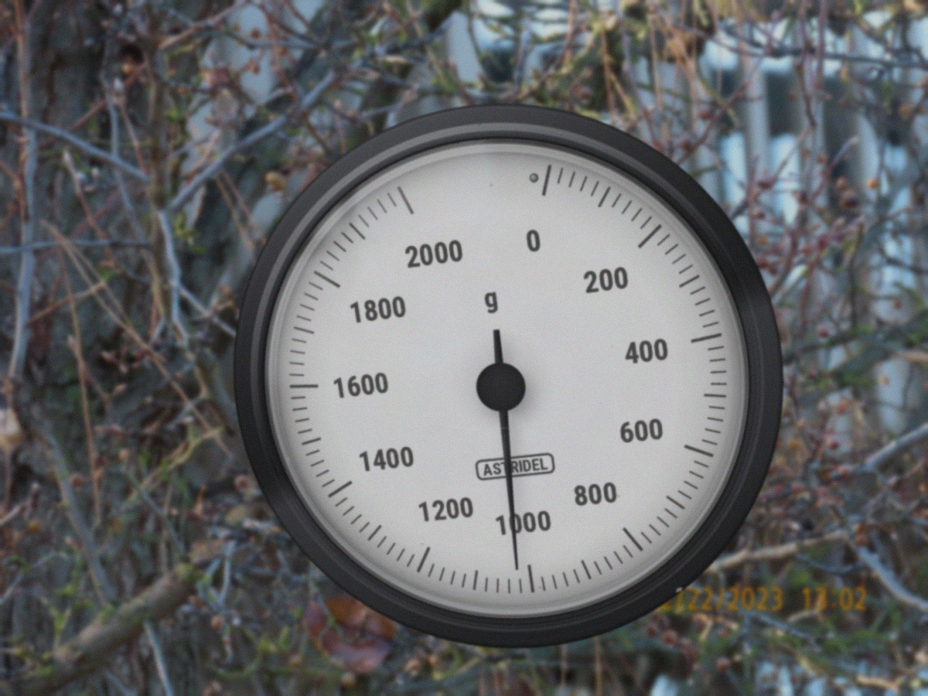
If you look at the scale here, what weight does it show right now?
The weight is 1020 g
